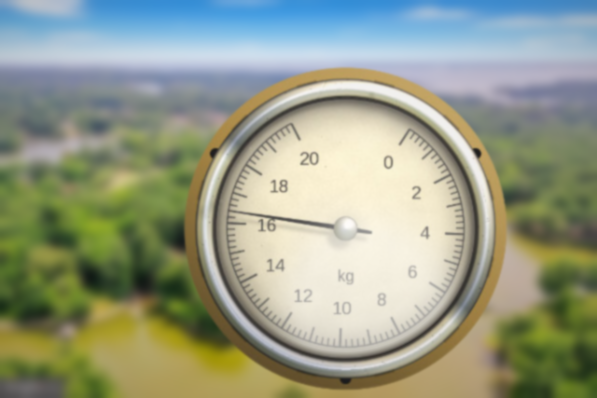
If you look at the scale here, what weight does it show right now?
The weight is 16.4 kg
